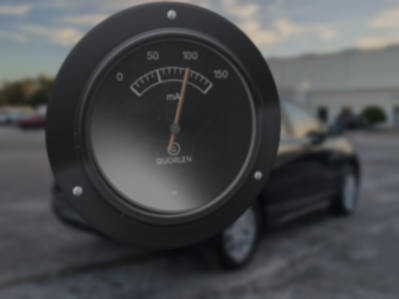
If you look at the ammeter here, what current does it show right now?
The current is 100 mA
